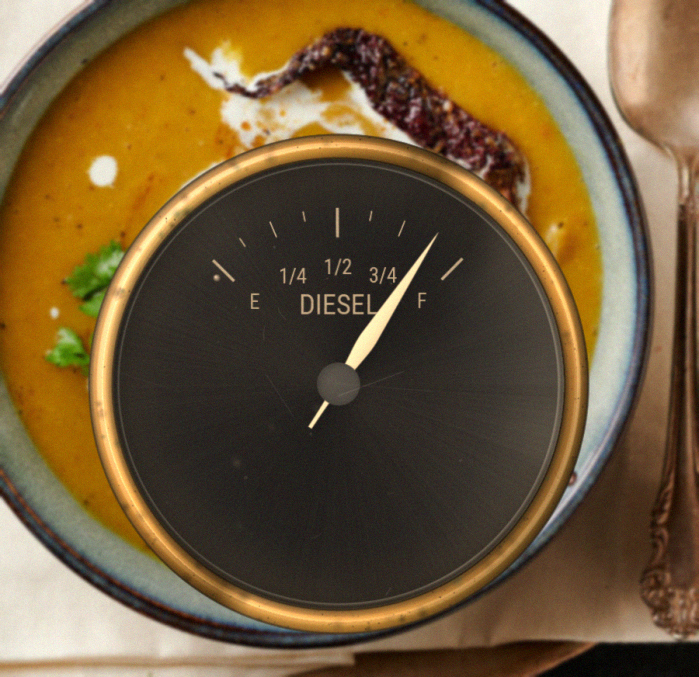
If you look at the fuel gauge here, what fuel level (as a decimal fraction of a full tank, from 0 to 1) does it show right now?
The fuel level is 0.875
